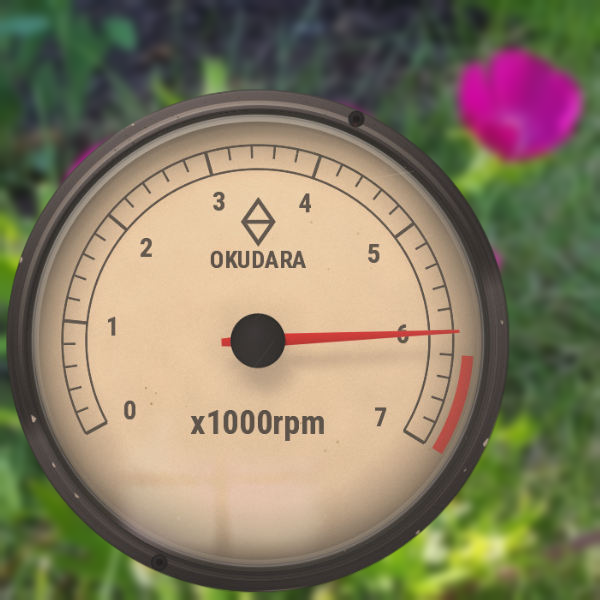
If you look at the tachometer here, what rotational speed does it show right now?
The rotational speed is 6000 rpm
